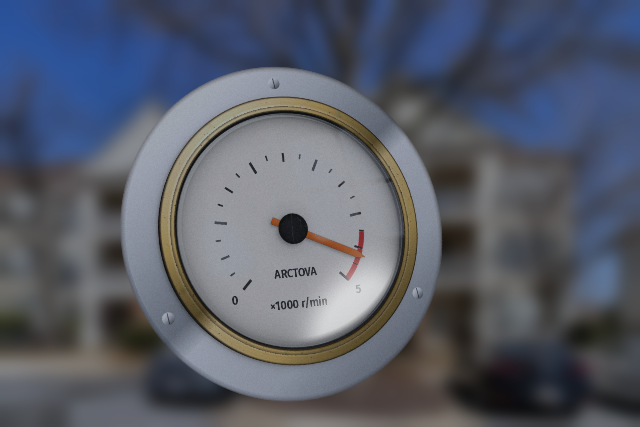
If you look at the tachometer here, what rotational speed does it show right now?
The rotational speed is 4625 rpm
